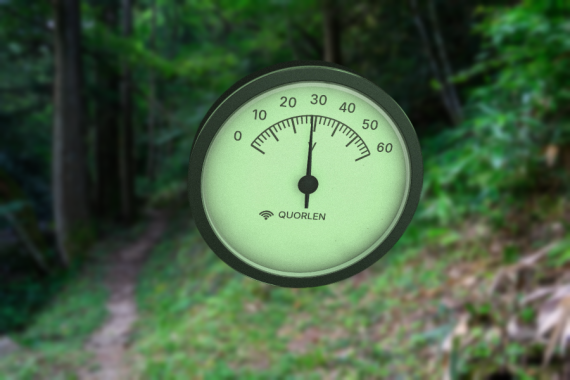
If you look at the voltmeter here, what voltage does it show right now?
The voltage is 28 V
